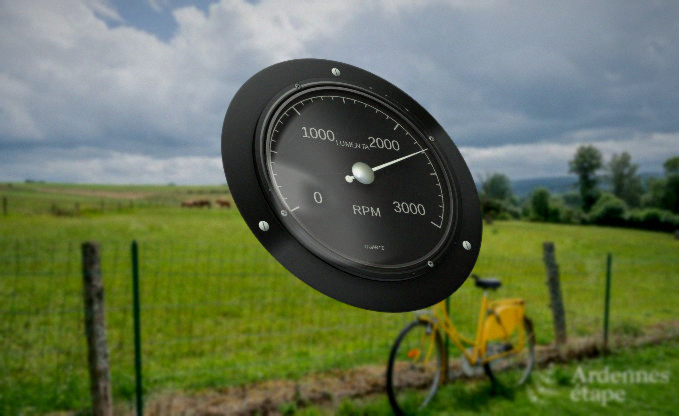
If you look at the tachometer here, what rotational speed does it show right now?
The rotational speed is 2300 rpm
